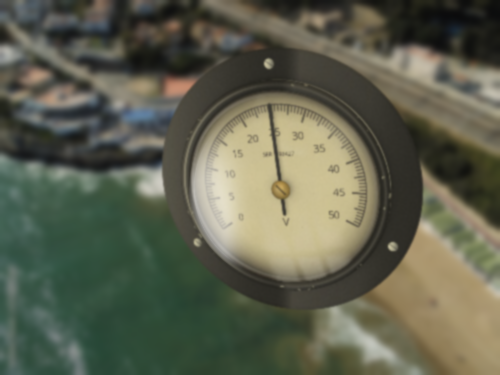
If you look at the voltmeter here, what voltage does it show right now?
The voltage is 25 V
